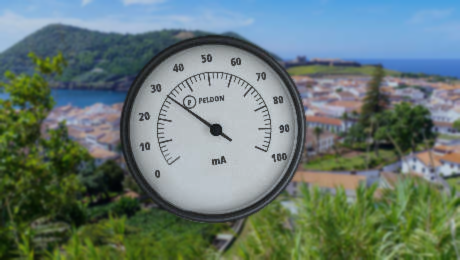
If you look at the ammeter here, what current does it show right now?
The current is 30 mA
